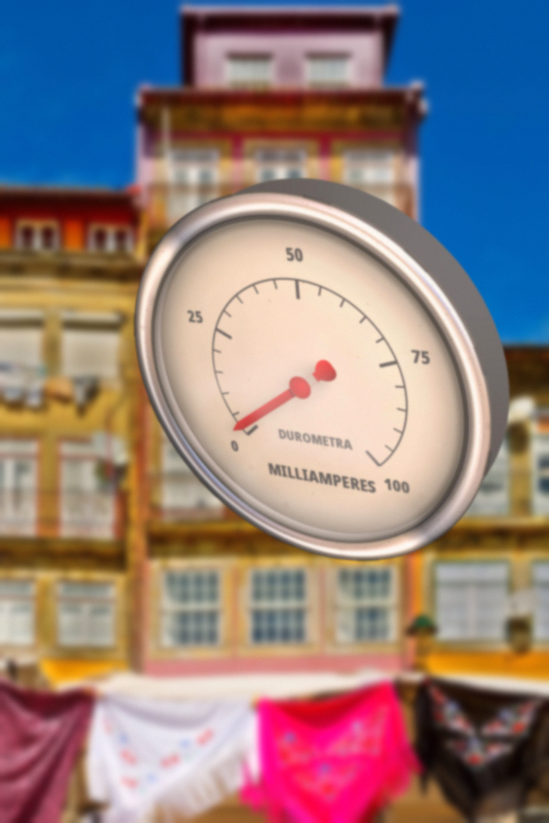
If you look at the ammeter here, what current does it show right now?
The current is 2.5 mA
